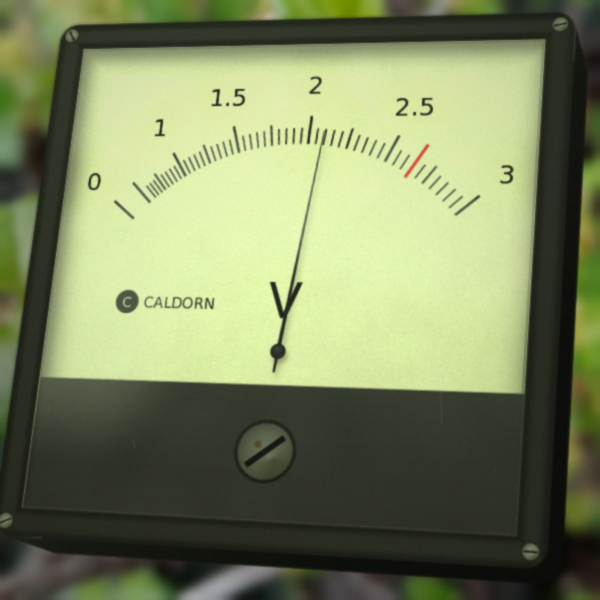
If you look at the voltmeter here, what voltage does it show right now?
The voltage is 2.1 V
